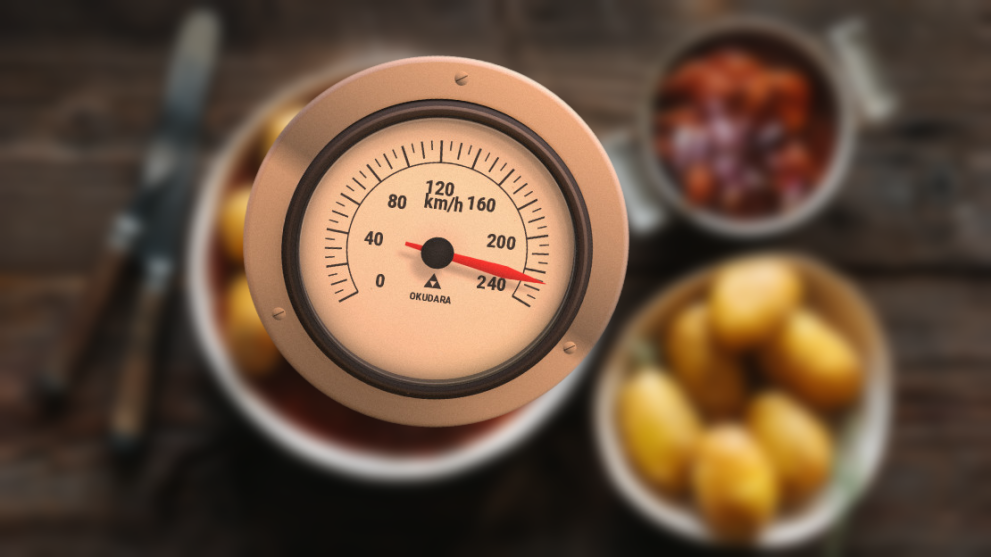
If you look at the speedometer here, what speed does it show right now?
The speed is 225 km/h
